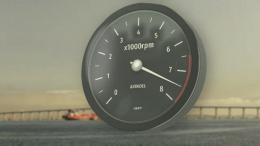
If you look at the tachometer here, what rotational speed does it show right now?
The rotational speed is 7500 rpm
